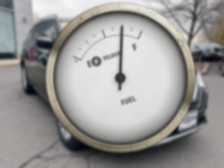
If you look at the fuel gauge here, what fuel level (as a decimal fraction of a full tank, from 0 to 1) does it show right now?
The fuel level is 0.75
